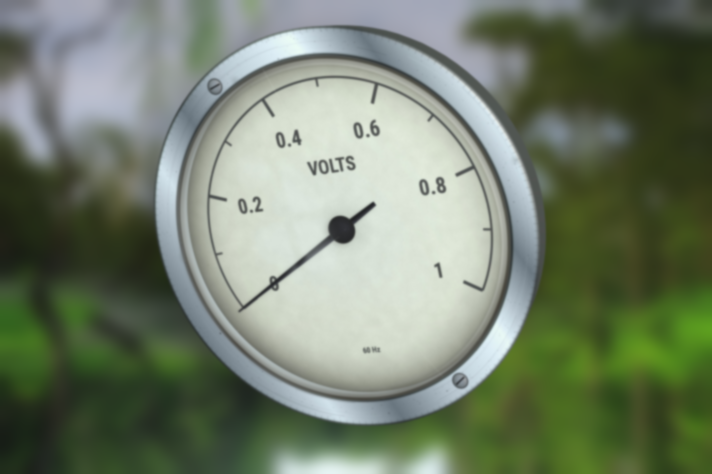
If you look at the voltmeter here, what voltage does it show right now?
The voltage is 0 V
